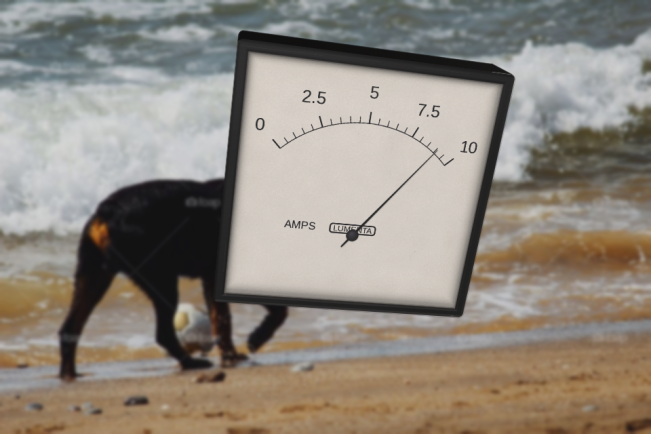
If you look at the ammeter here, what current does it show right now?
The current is 9 A
